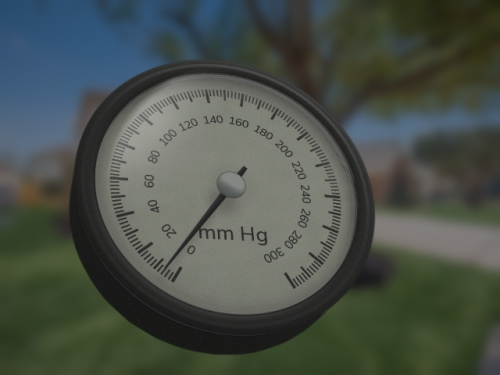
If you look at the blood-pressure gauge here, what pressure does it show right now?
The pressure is 6 mmHg
